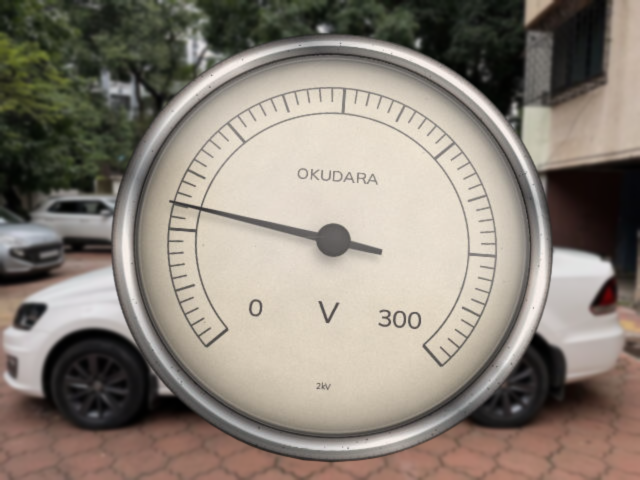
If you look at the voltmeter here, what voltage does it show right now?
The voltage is 60 V
